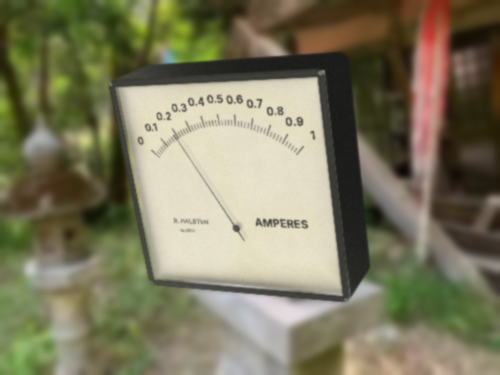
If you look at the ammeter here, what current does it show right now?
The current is 0.2 A
